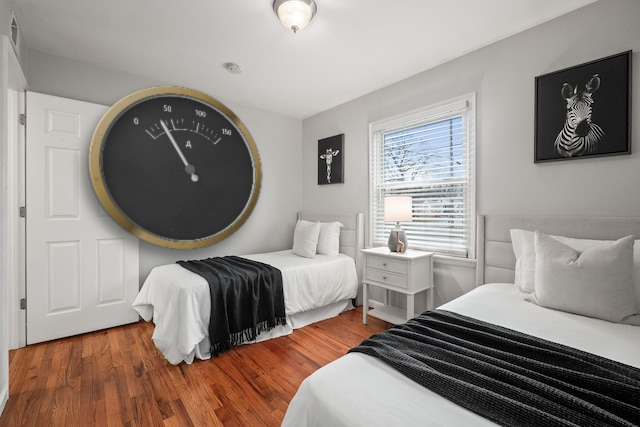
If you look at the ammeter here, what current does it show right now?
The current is 30 A
